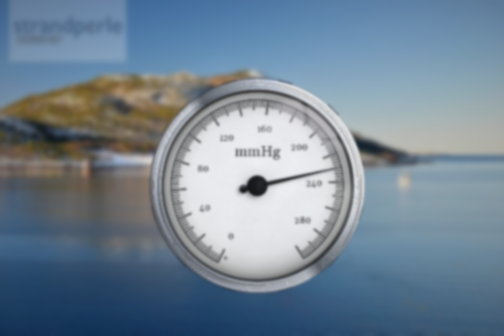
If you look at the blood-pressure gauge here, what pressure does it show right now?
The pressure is 230 mmHg
